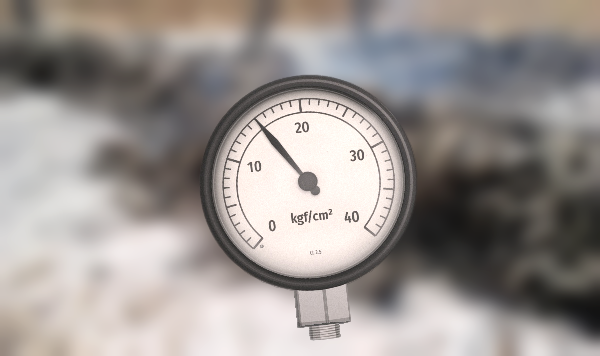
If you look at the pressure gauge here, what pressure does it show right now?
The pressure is 15 kg/cm²
